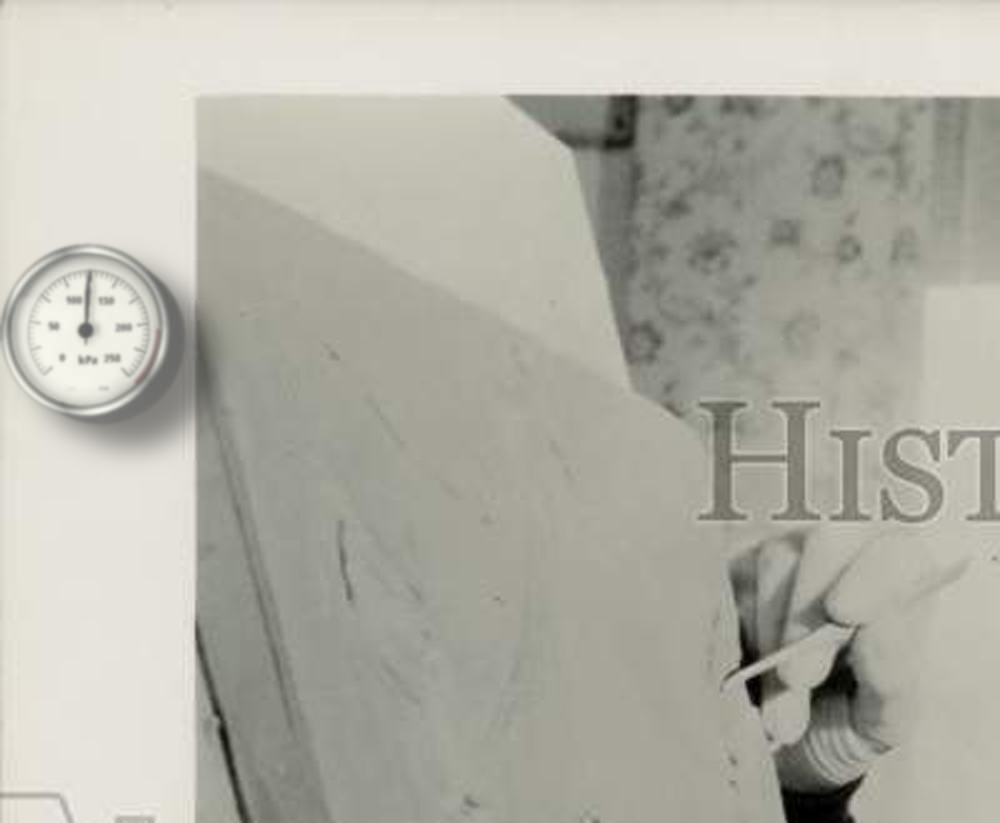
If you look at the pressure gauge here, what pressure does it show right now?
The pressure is 125 kPa
